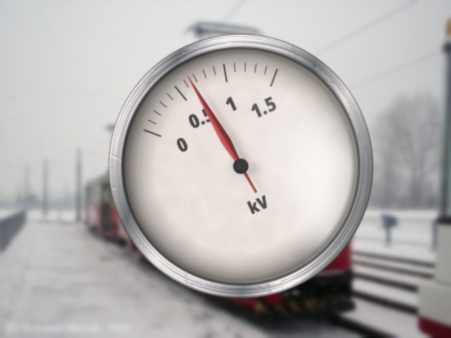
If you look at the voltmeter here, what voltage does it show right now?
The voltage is 0.65 kV
